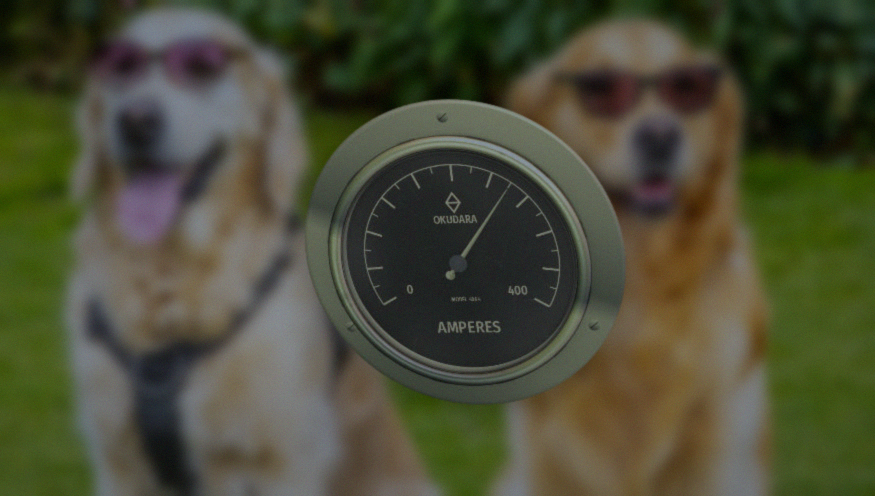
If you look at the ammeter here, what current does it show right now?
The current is 260 A
